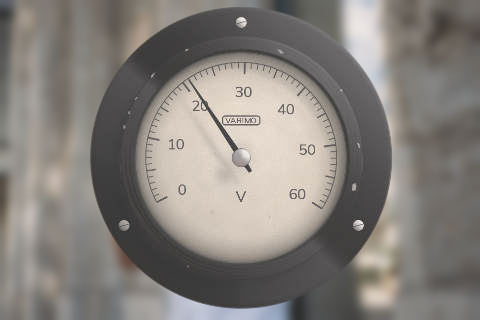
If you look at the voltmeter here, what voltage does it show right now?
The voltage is 21 V
